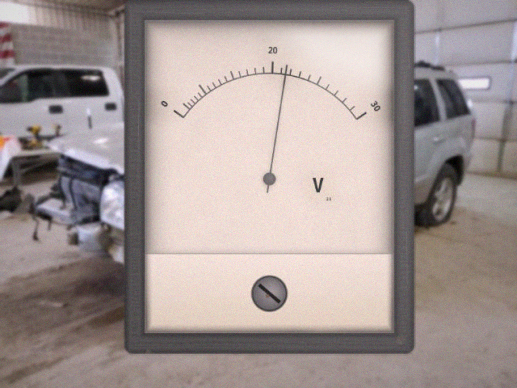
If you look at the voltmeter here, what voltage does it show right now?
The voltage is 21.5 V
